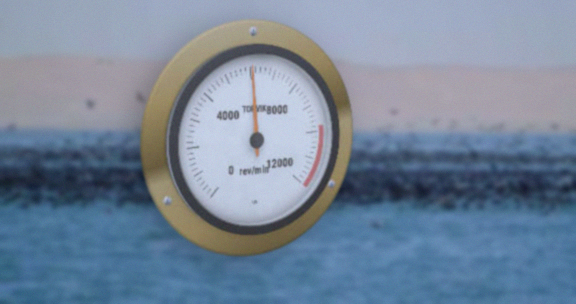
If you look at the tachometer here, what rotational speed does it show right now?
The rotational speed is 6000 rpm
